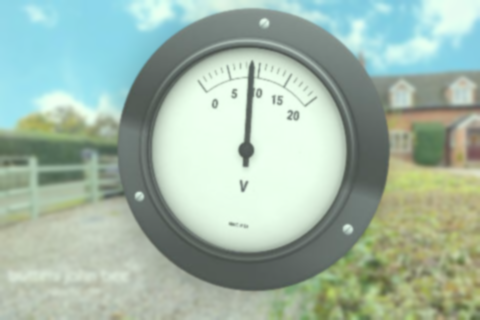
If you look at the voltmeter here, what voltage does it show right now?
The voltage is 9 V
